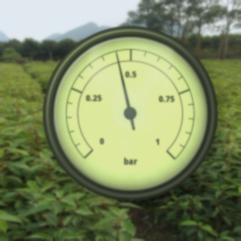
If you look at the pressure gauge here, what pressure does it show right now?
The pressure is 0.45 bar
